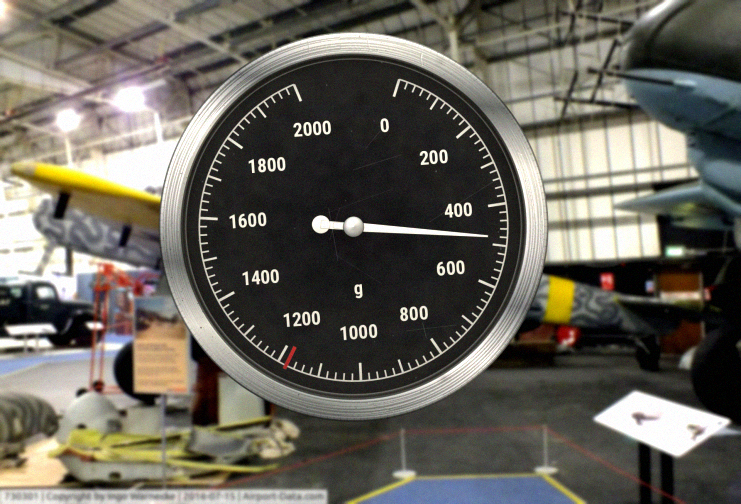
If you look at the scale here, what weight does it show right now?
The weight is 480 g
